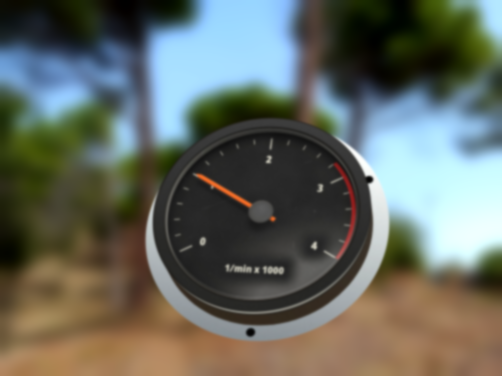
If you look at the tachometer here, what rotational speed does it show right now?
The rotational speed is 1000 rpm
